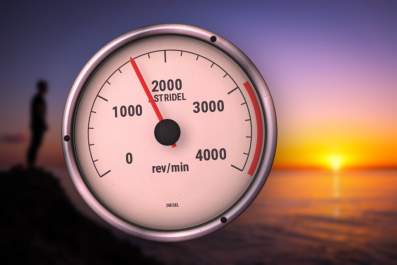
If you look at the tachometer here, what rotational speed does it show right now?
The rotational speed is 1600 rpm
